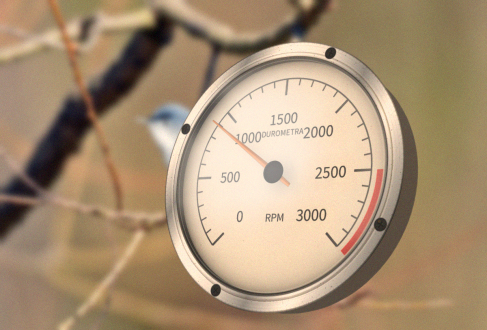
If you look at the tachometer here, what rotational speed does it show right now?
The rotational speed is 900 rpm
